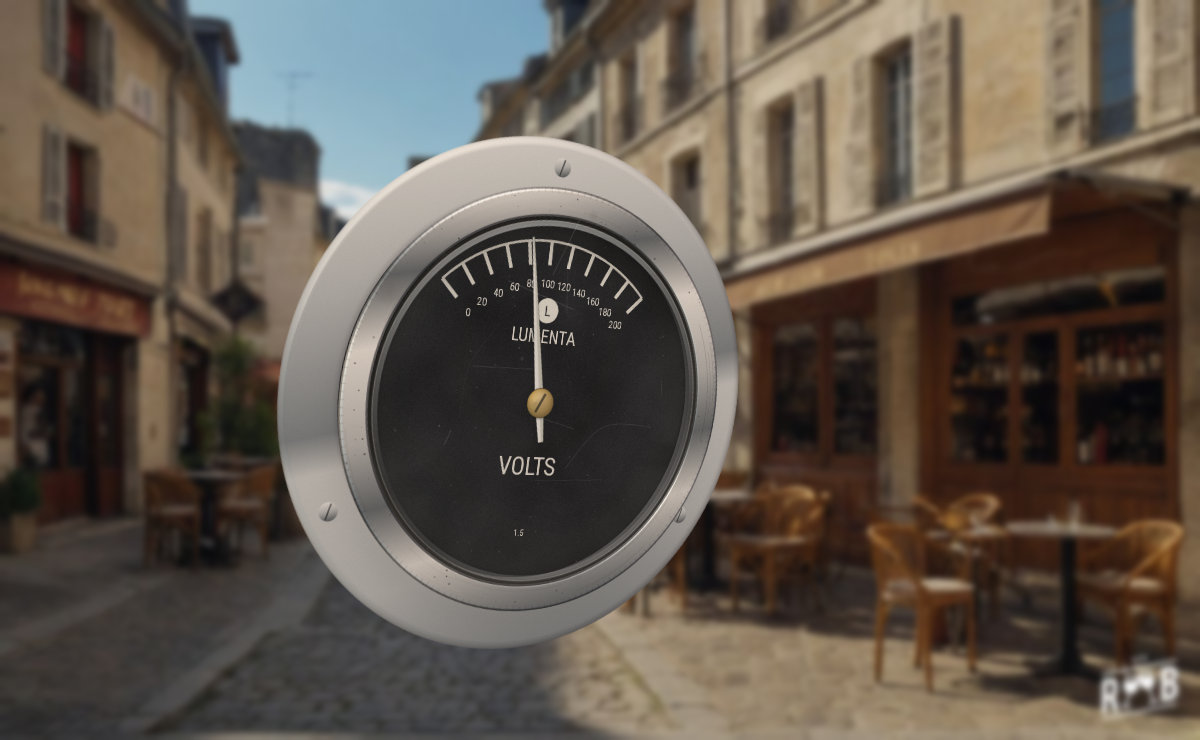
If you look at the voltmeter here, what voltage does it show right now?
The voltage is 80 V
